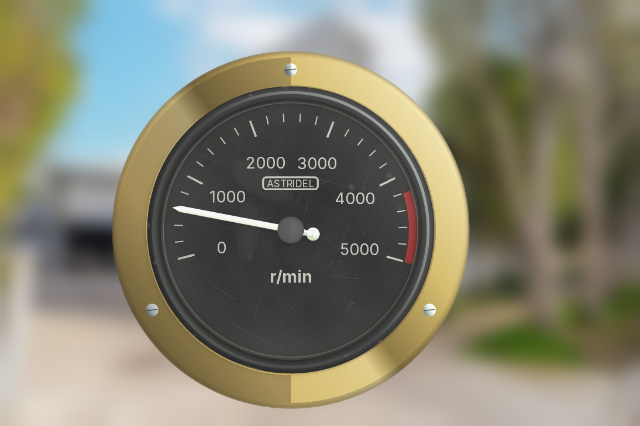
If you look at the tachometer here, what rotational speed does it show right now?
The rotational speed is 600 rpm
